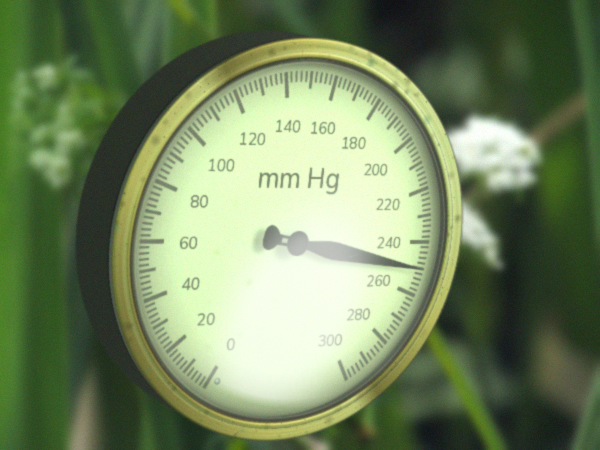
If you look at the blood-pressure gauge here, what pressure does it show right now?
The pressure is 250 mmHg
